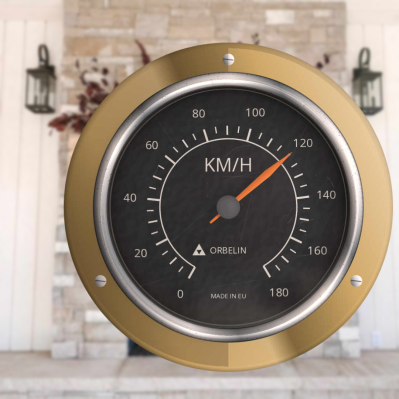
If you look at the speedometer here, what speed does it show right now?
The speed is 120 km/h
